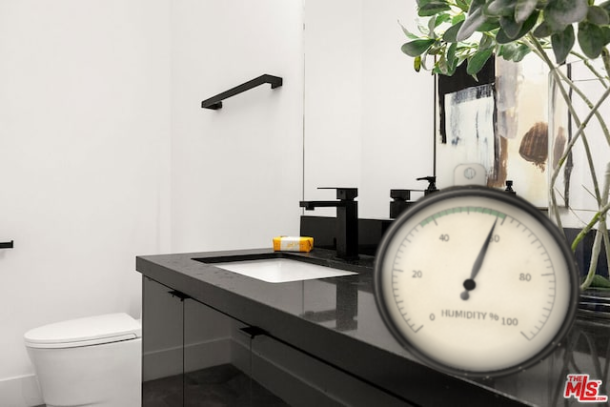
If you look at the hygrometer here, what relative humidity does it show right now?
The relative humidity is 58 %
